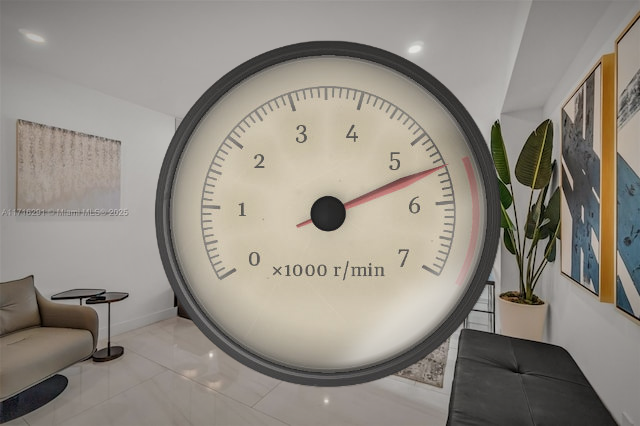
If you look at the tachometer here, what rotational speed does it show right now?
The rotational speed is 5500 rpm
